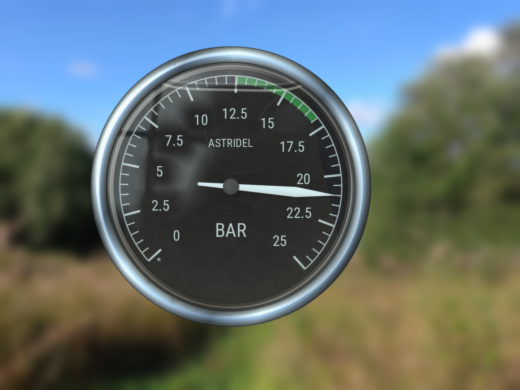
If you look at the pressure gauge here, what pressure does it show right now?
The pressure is 21 bar
